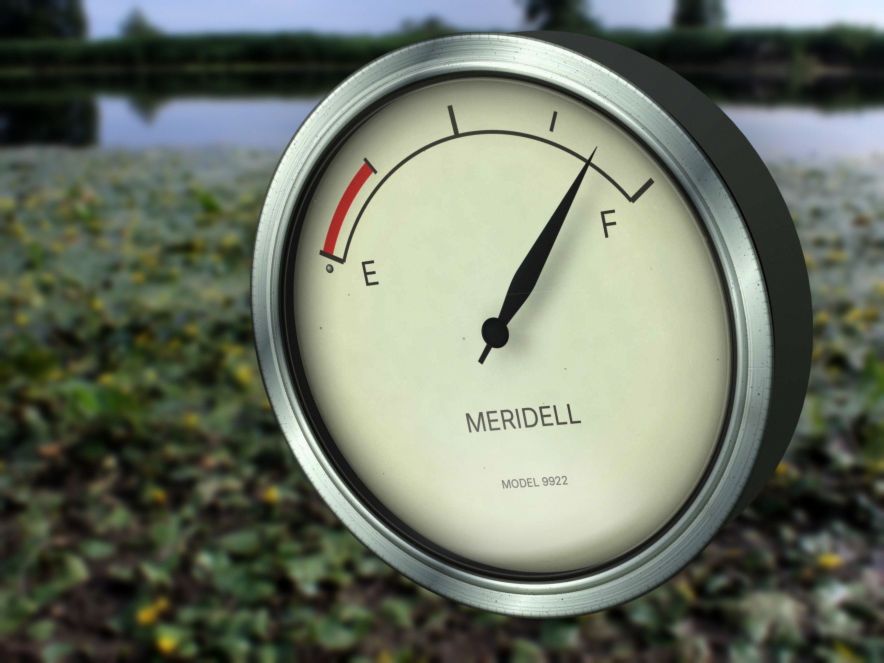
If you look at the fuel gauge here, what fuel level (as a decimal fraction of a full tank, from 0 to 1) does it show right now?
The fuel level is 0.875
